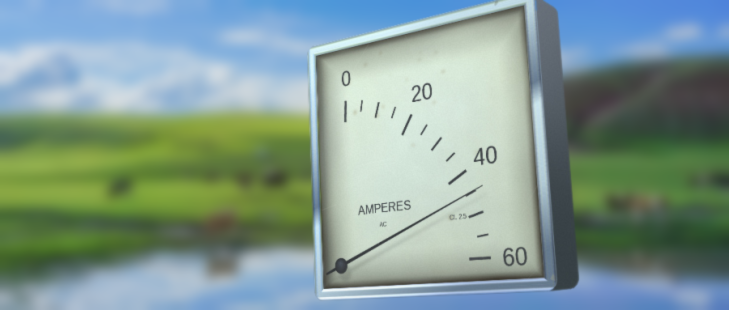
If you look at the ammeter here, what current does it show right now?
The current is 45 A
